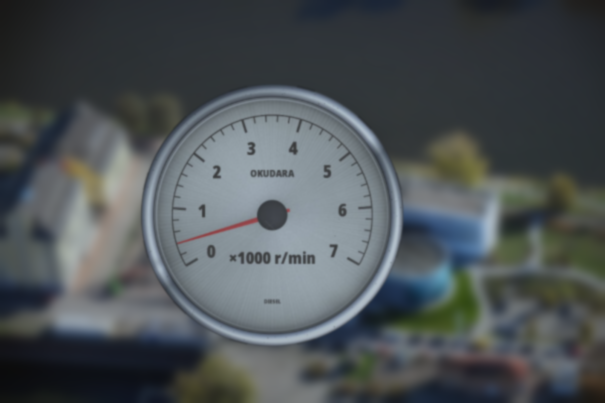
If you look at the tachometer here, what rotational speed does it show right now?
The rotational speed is 400 rpm
